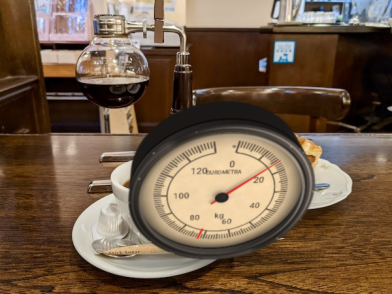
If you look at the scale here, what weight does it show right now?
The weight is 15 kg
